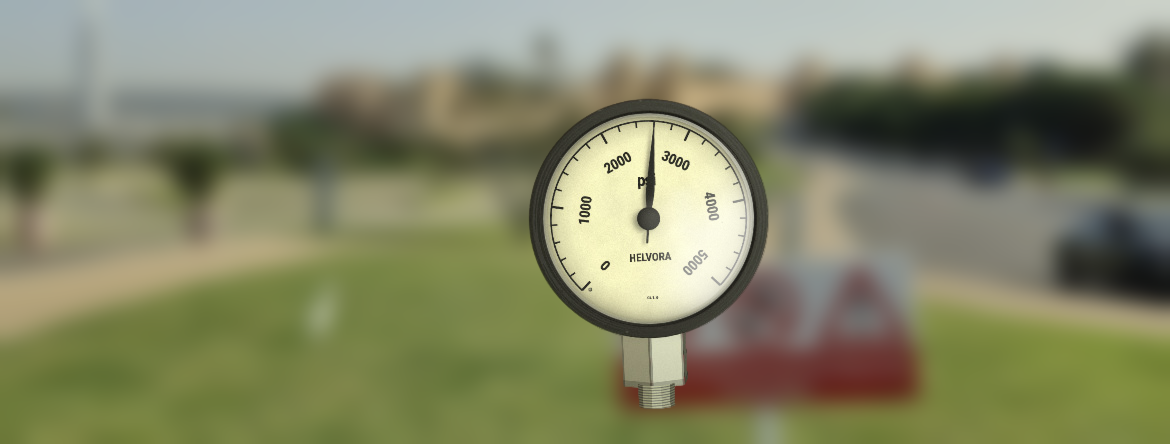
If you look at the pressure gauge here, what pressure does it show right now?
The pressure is 2600 psi
